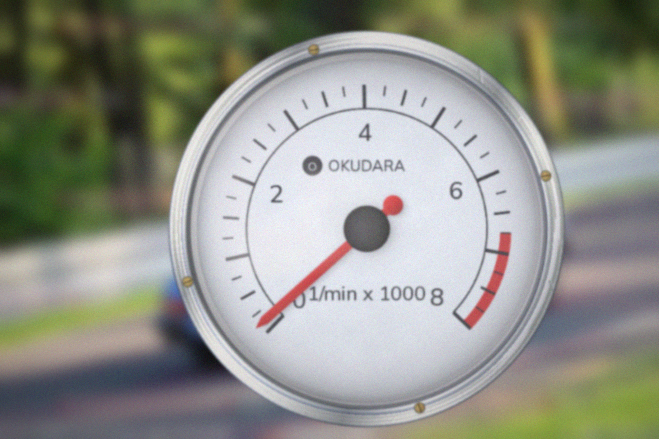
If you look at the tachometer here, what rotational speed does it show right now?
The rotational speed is 125 rpm
